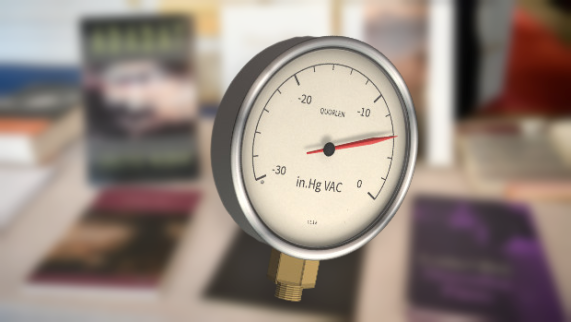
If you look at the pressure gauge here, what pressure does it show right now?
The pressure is -6 inHg
